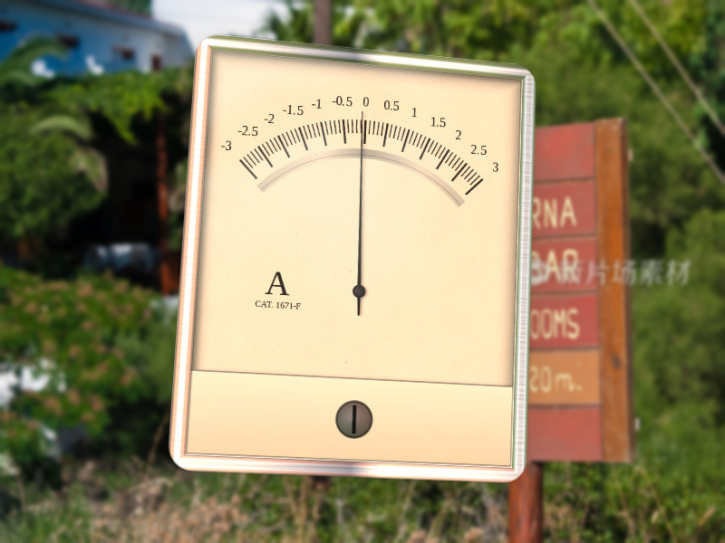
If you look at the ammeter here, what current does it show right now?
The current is -0.1 A
